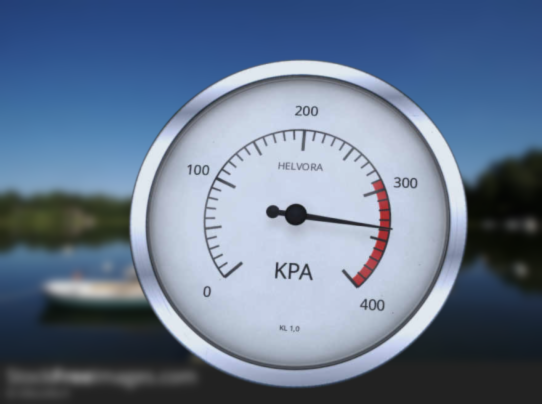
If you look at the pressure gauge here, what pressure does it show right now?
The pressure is 340 kPa
